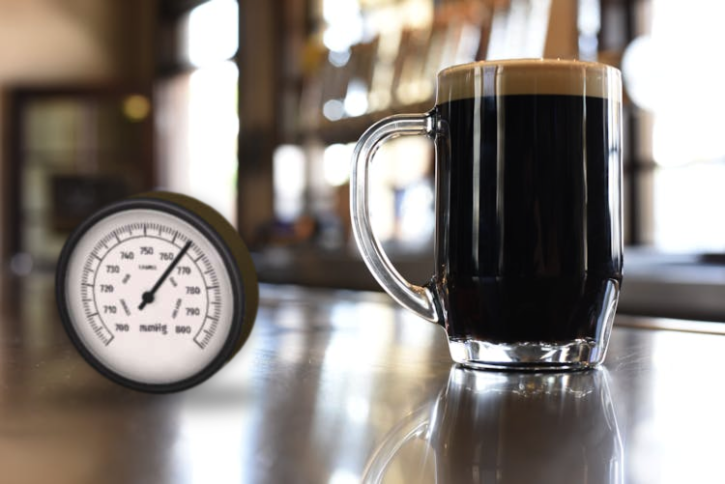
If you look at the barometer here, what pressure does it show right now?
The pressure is 765 mmHg
